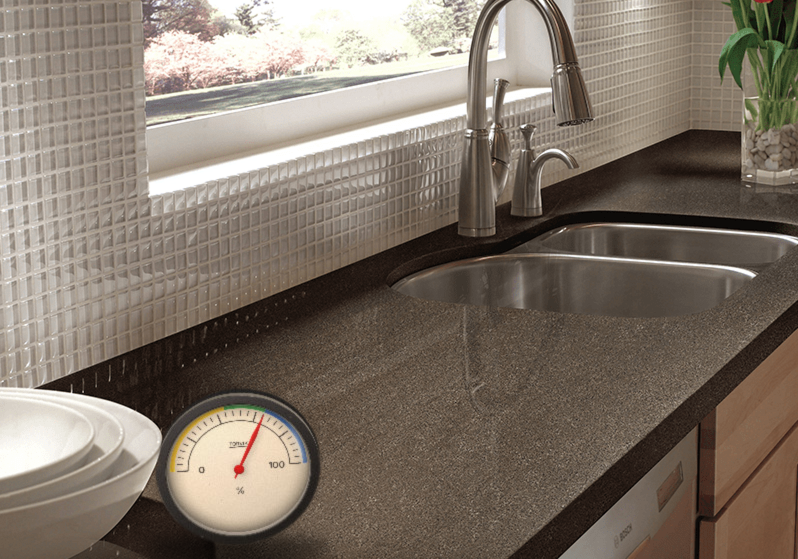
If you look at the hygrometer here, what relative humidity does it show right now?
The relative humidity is 64 %
